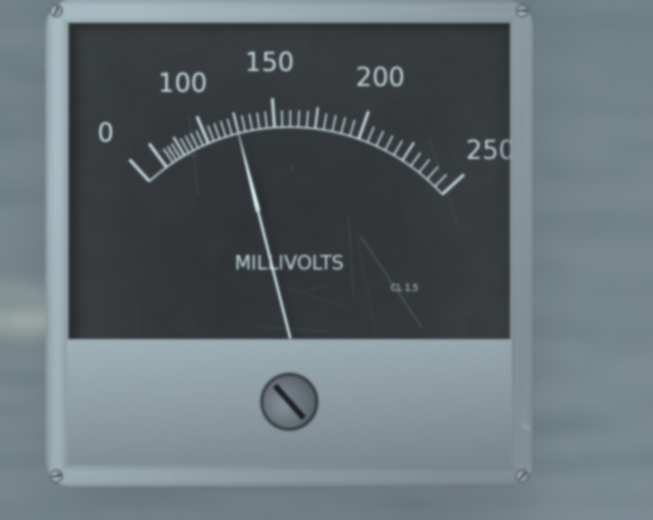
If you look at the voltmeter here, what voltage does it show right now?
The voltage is 125 mV
